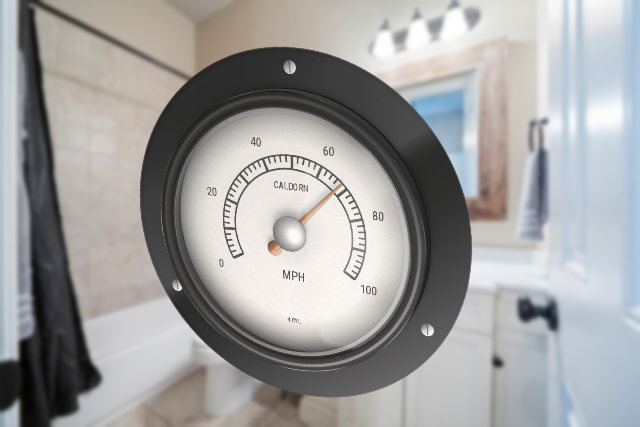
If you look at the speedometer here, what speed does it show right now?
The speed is 68 mph
